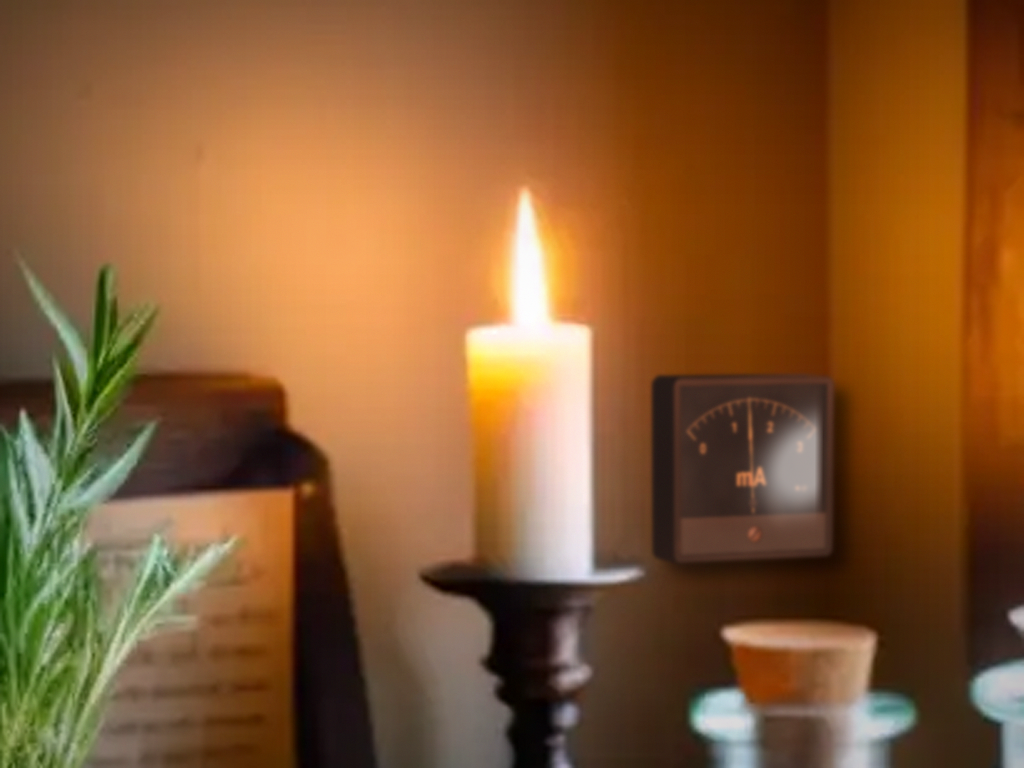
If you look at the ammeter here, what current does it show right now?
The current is 1.4 mA
